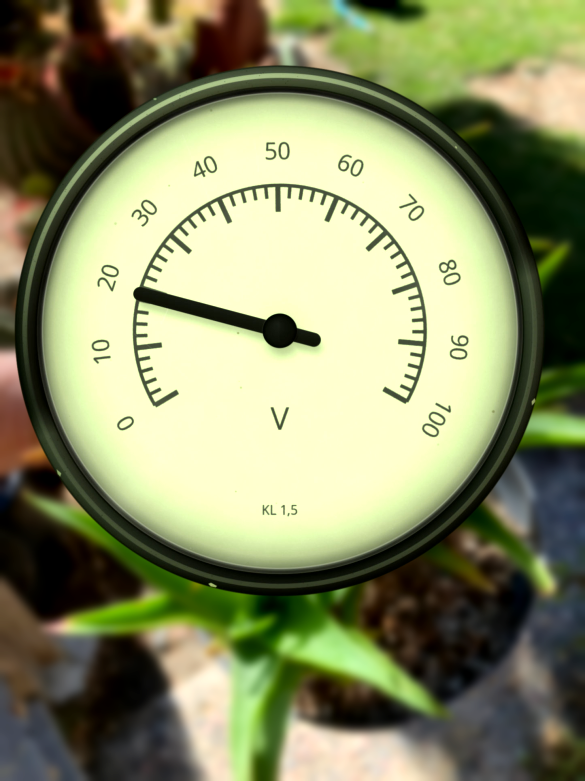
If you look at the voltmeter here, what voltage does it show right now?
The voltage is 19 V
